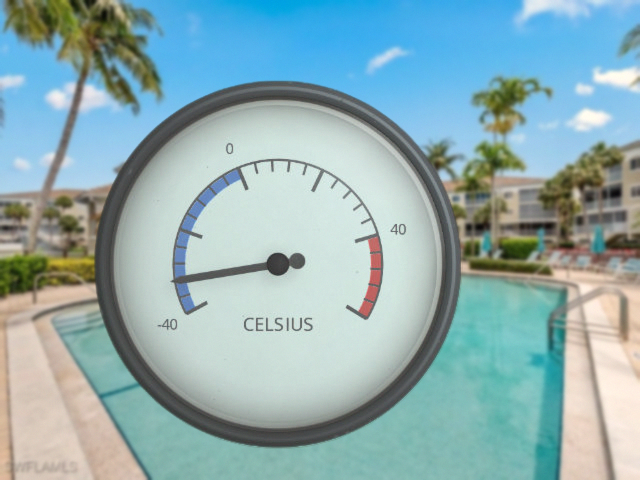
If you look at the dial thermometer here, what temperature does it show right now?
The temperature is -32 °C
